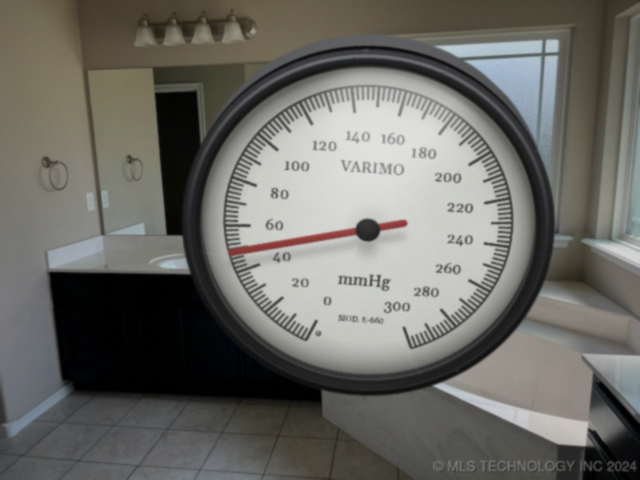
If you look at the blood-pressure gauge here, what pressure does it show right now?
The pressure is 50 mmHg
